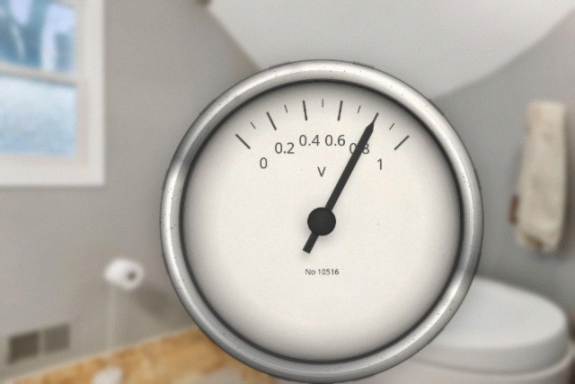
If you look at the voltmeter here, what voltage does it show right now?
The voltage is 0.8 V
